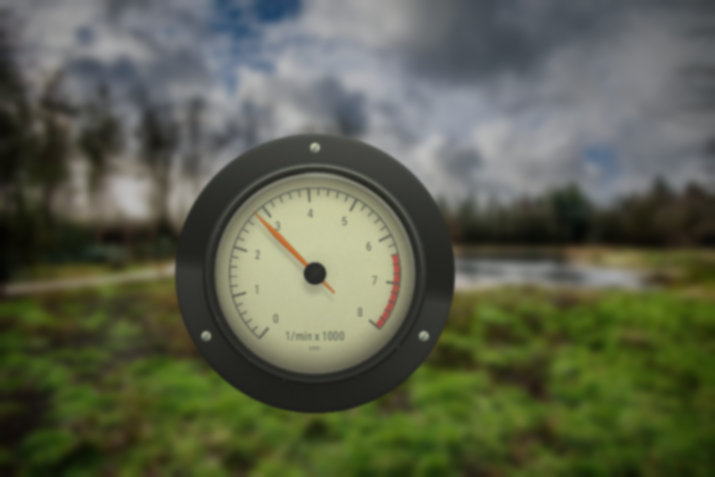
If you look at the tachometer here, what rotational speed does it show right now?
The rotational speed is 2800 rpm
